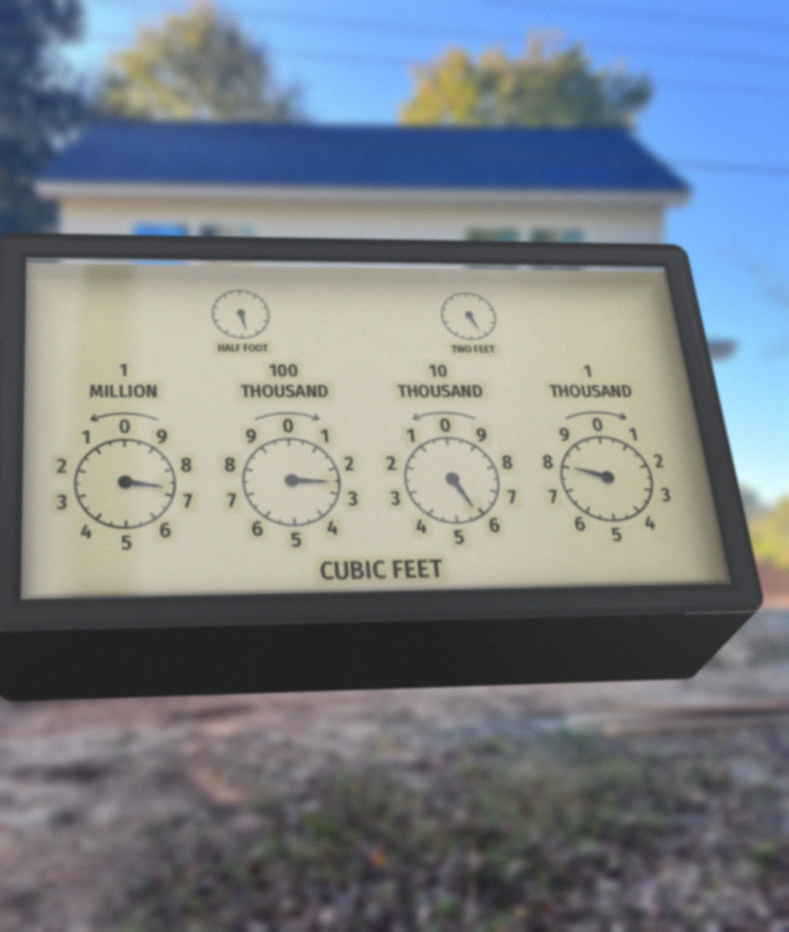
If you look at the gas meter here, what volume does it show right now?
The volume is 725800 ft³
